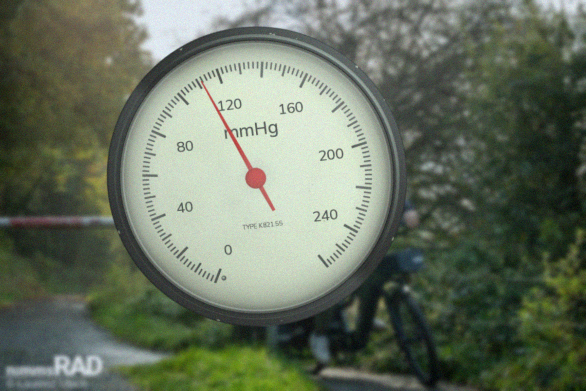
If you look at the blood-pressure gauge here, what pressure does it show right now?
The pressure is 112 mmHg
